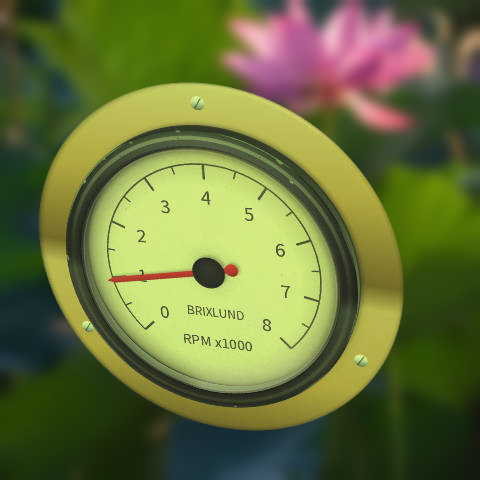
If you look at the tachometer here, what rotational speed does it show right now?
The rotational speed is 1000 rpm
